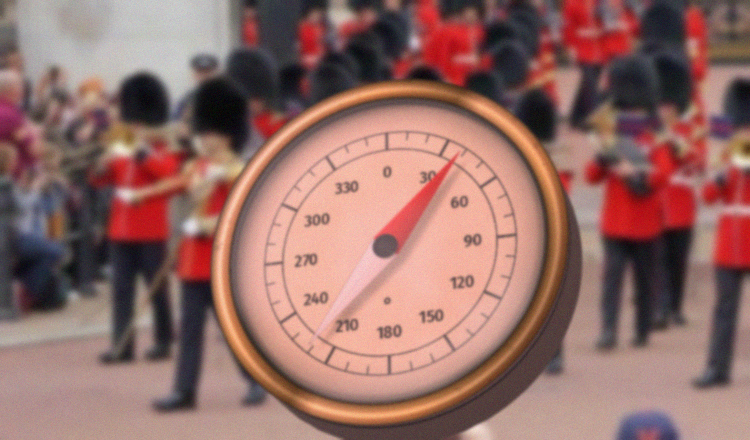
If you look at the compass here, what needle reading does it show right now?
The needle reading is 40 °
